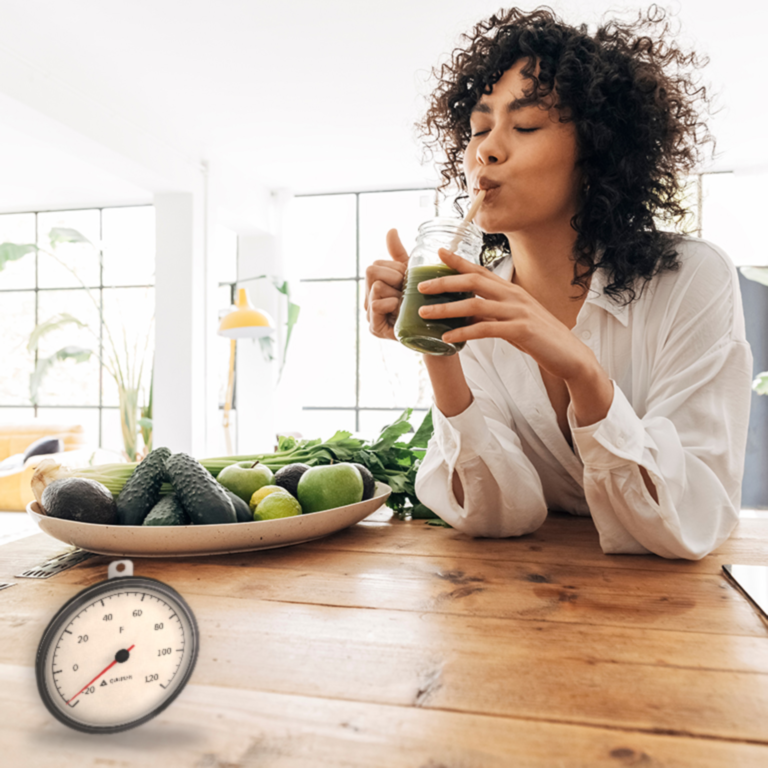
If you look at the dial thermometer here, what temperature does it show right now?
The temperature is -16 °F
